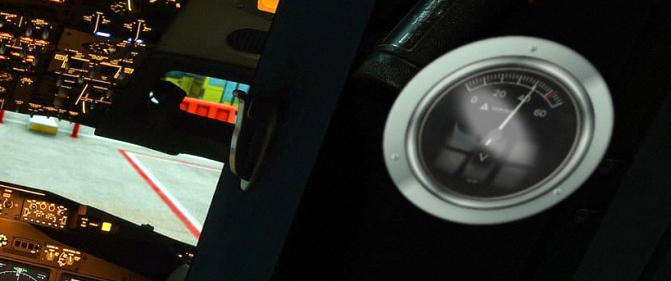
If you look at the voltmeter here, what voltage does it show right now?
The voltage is 40 V
